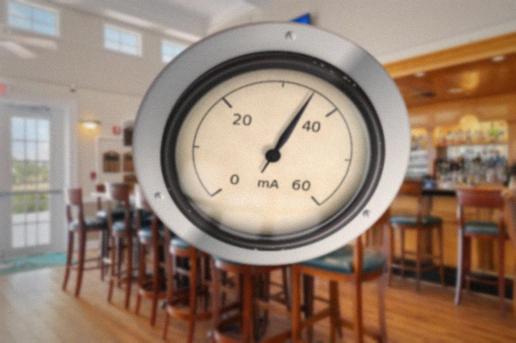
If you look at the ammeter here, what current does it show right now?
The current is 35 mA
